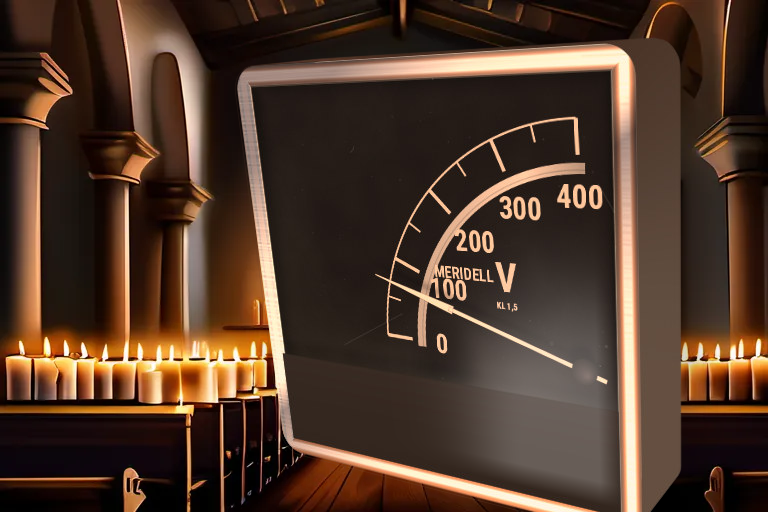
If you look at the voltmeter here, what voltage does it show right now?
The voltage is 75 V
